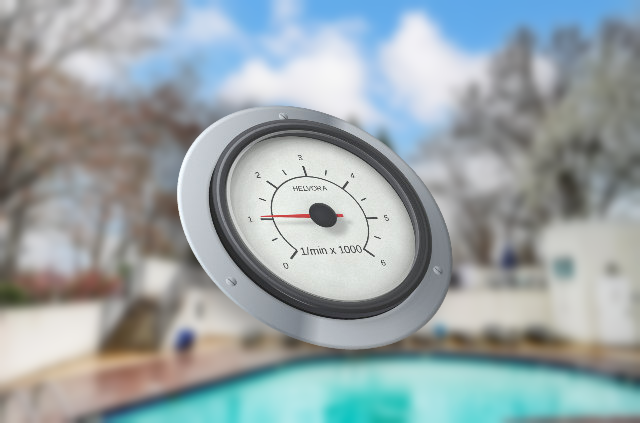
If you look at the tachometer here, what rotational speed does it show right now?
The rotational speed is 1000 rpm
